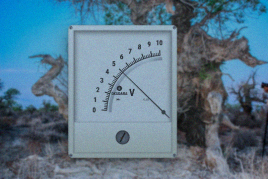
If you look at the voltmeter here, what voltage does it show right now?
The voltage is 5 V
